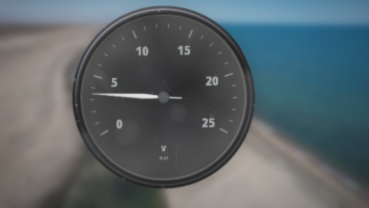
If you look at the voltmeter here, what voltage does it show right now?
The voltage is 3.5 V
